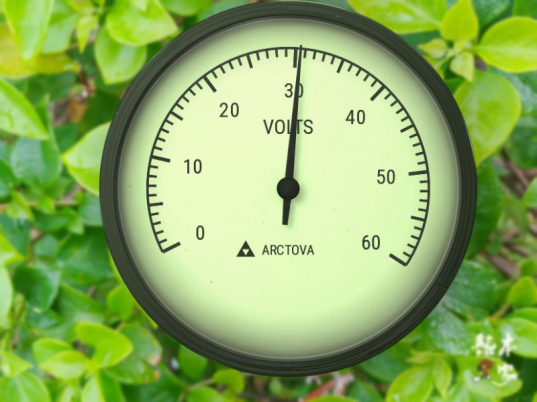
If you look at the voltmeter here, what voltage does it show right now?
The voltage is 30.5 V
